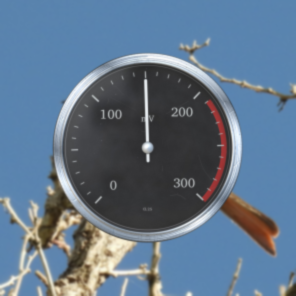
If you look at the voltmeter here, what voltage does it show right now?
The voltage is 150 mV
